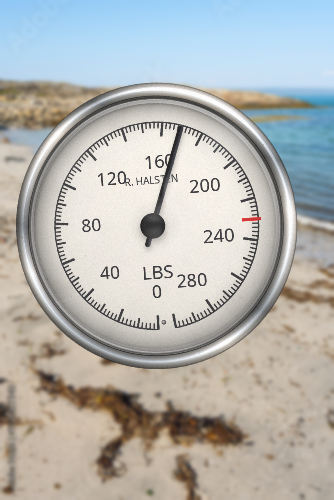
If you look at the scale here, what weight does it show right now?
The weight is 170 lb
